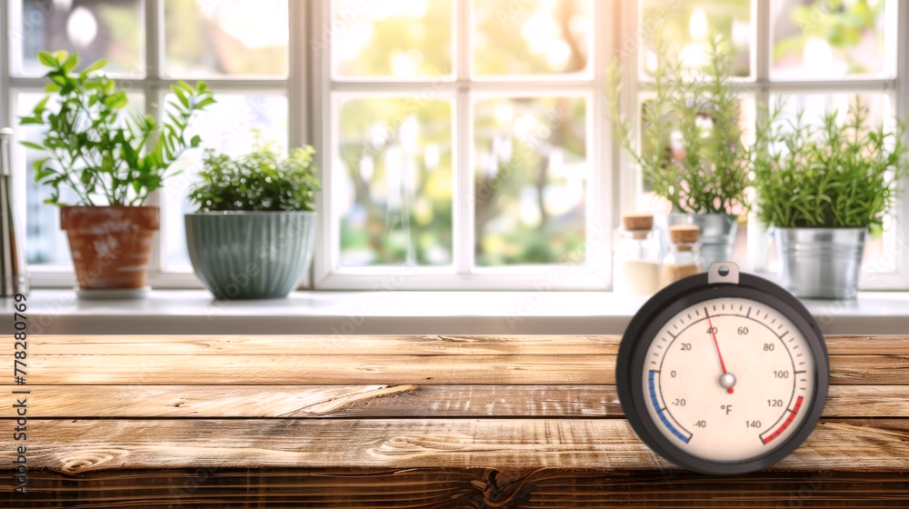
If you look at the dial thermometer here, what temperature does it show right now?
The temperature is 40 °F
